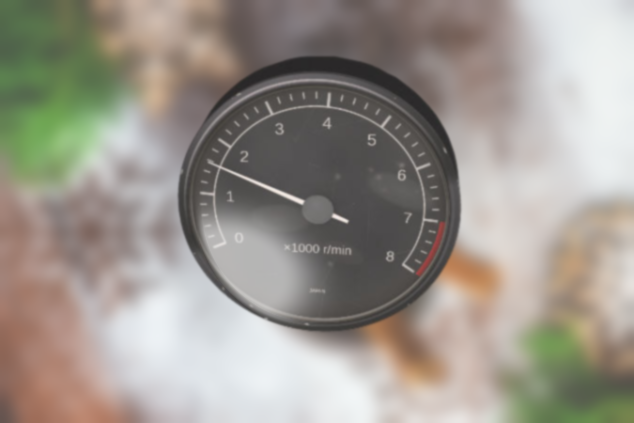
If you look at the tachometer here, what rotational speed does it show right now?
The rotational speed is 1600 rpm
